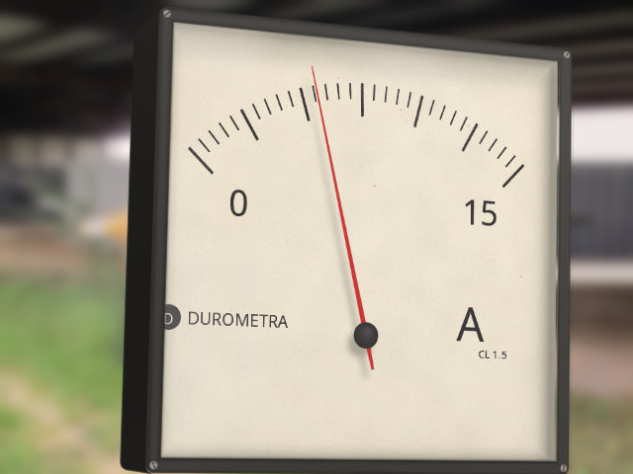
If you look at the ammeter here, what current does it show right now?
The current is 5.5 A
